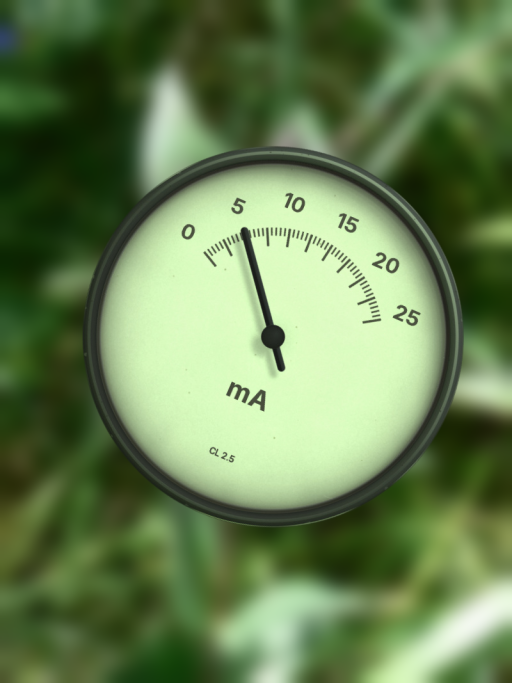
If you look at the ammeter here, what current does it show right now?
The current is 5 mA
